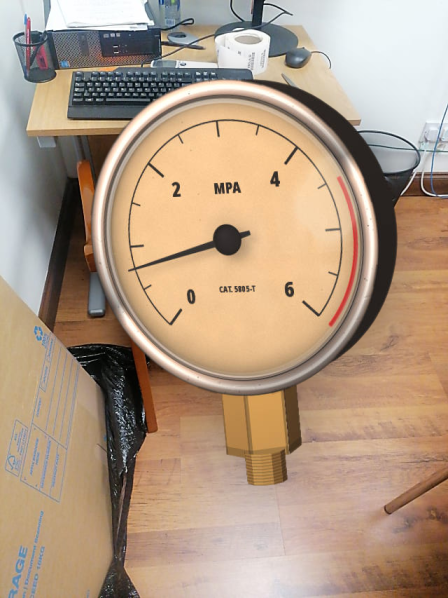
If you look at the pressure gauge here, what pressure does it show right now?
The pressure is 0.75 MPa
